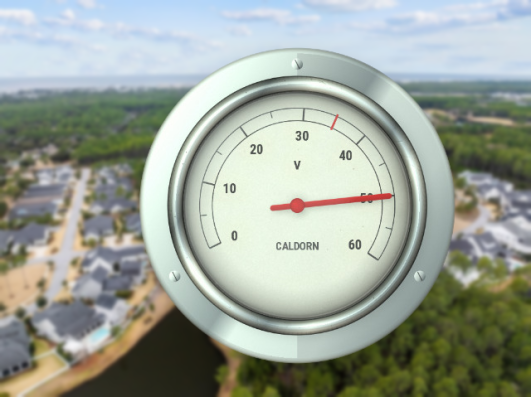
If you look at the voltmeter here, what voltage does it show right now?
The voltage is 50 V
